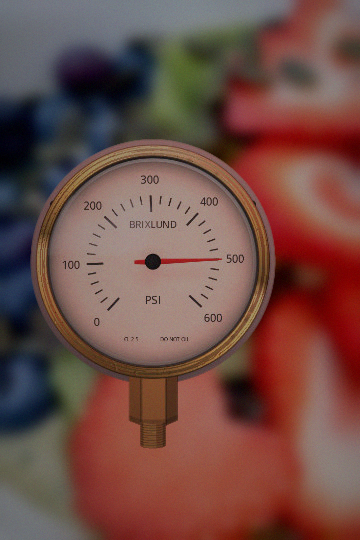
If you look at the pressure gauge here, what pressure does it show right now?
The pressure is 500 psi
